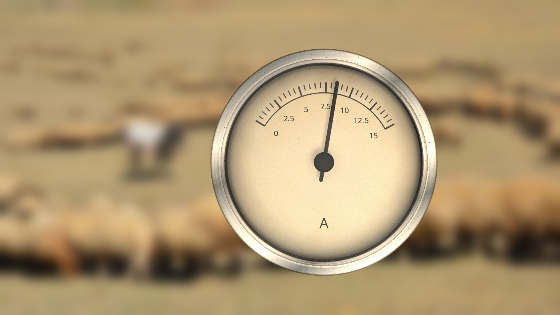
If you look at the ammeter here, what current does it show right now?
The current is 8.5 A
